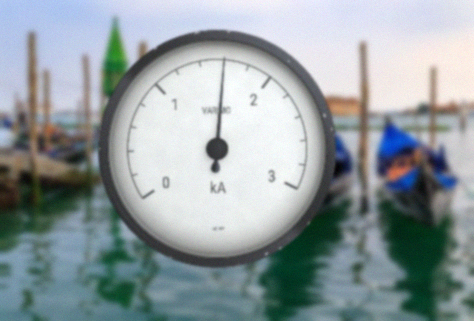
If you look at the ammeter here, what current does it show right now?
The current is 1.6 kA
